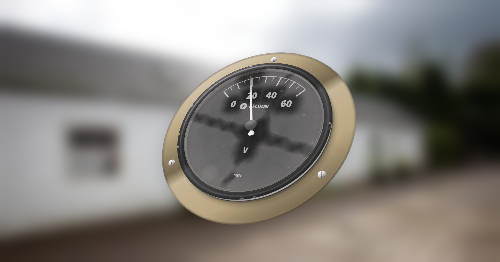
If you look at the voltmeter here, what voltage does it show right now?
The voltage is 20 V
